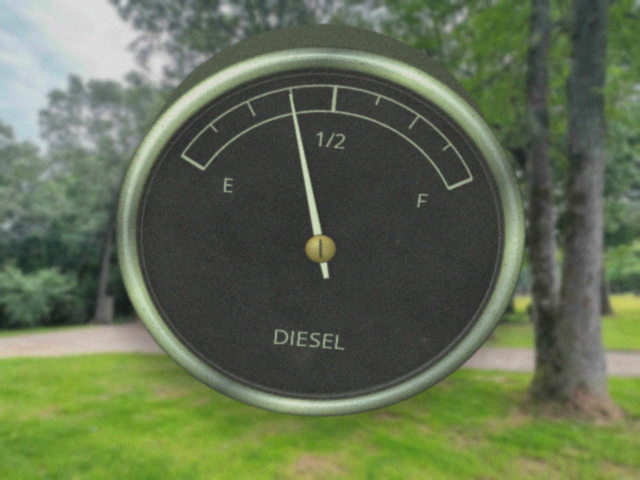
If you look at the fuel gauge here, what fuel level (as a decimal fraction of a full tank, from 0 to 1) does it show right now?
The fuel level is 0.375
